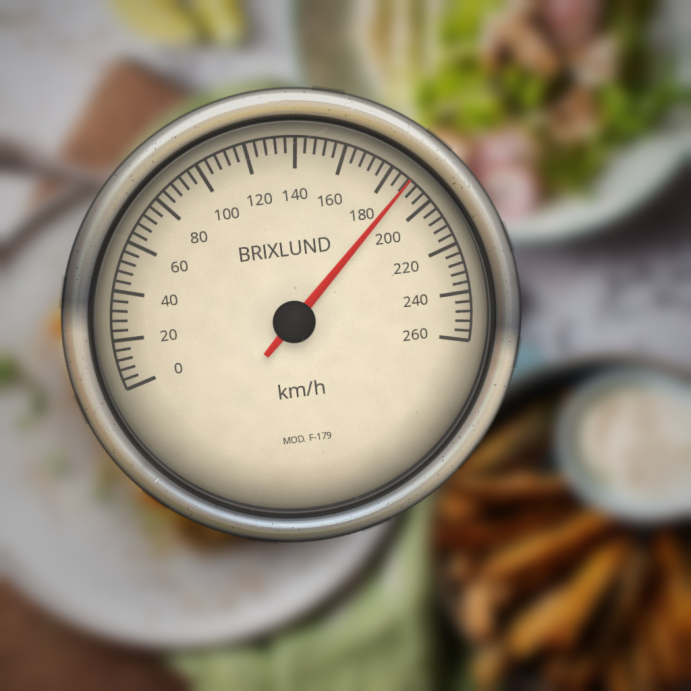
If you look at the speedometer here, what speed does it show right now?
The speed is 188 km/h
